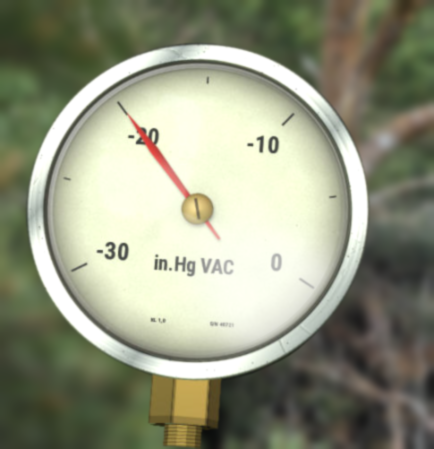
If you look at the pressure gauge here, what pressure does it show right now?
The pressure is -20 inHg
